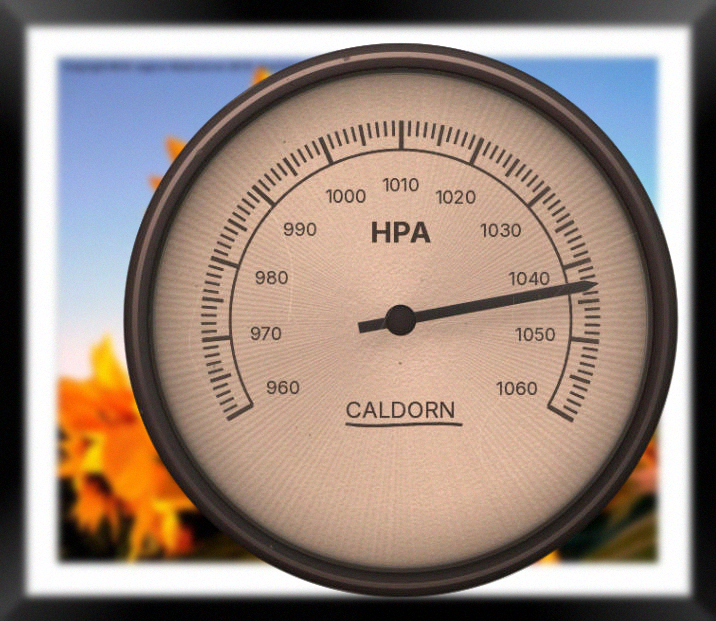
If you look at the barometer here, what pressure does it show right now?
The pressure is 1043 hPa
